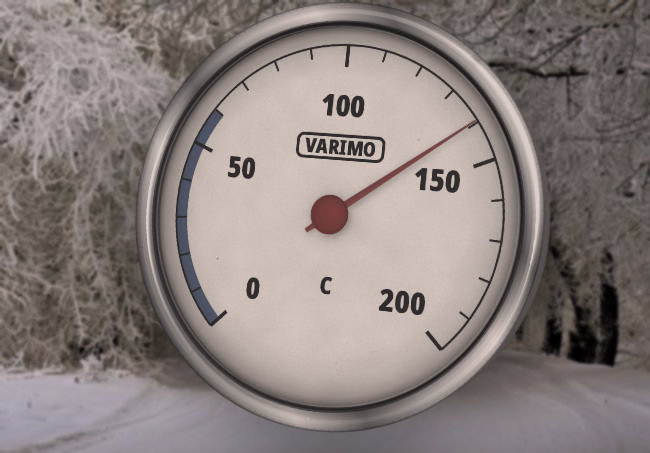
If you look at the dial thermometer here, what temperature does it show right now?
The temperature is 140 °C
